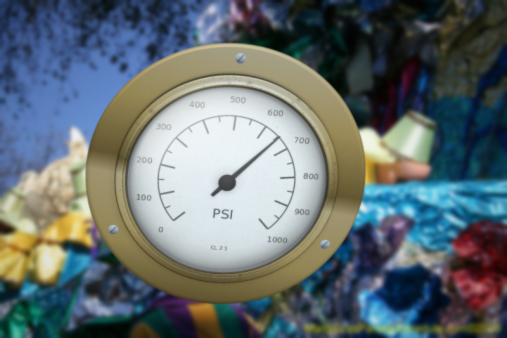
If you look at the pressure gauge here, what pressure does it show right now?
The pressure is 650 psi
